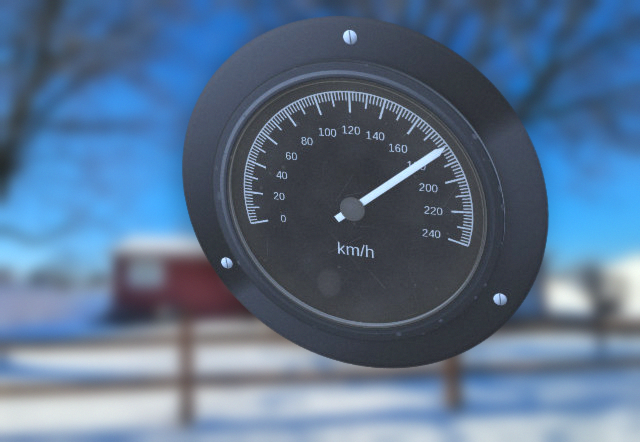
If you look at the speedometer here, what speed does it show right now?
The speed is 180 km/h
